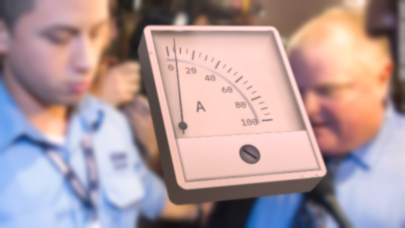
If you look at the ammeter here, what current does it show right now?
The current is 5 A
